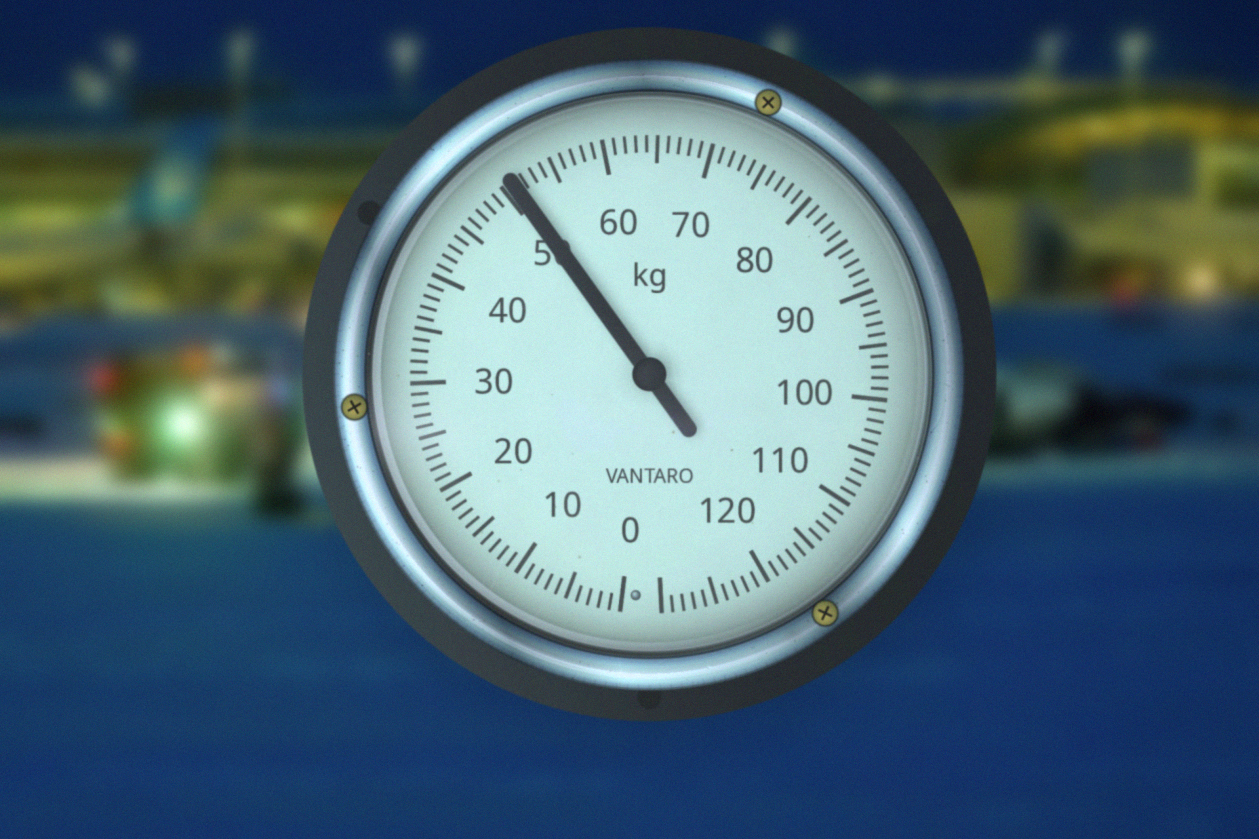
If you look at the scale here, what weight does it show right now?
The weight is 51 kg
